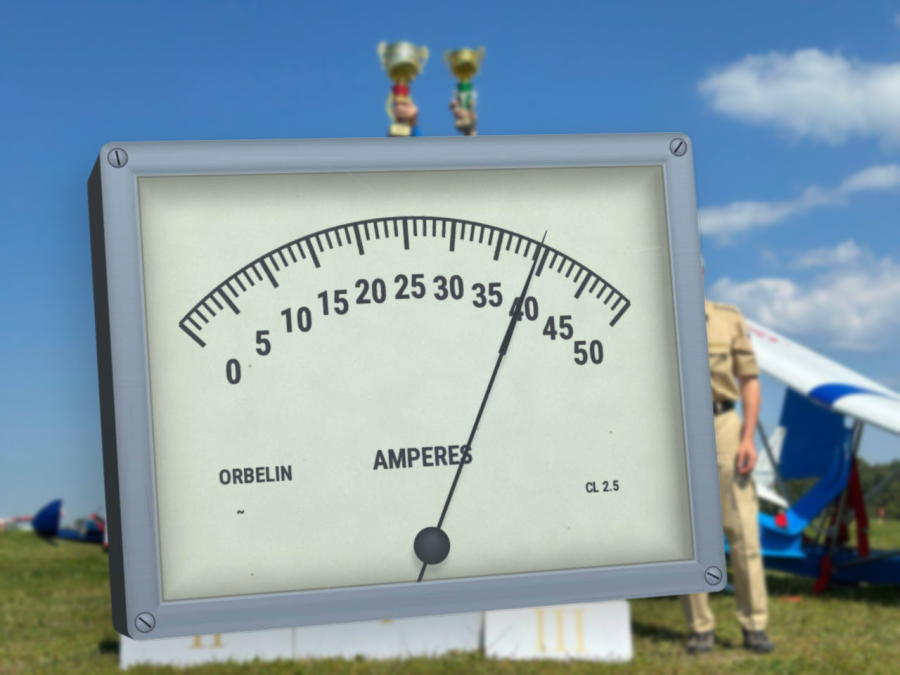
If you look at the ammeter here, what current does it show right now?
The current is 39 A
